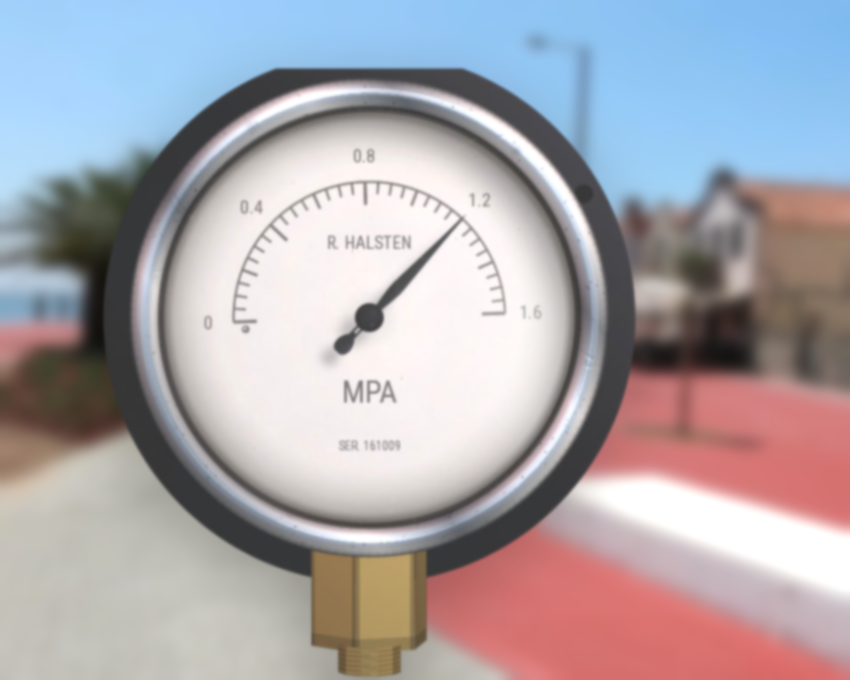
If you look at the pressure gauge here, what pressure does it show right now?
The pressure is 1.2 MPa
